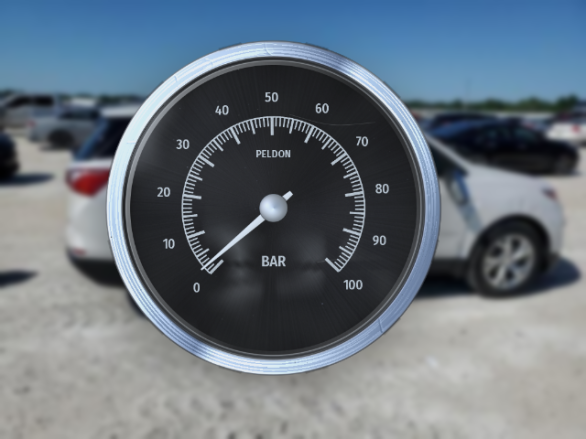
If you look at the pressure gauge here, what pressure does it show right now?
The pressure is 2 bar
